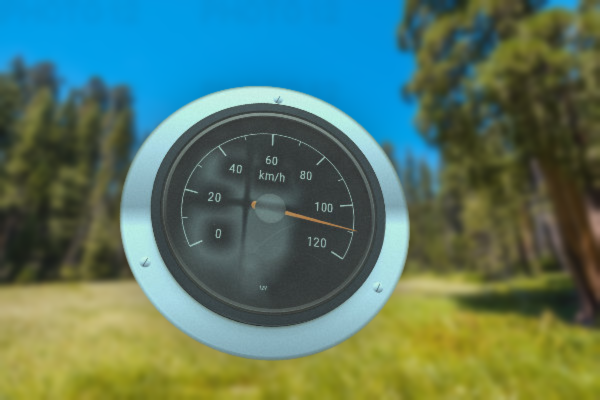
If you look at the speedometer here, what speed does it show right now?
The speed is 110 km/h
